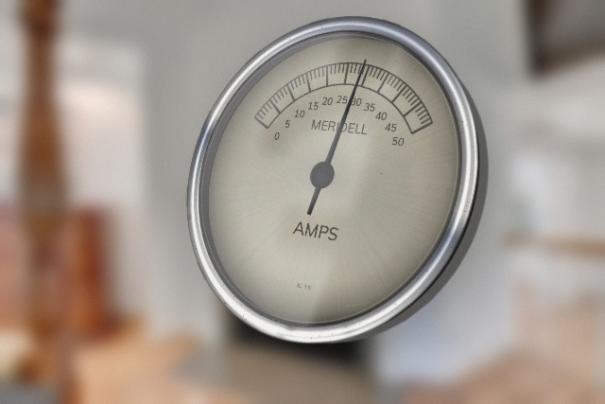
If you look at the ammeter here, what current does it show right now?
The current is 30 A
